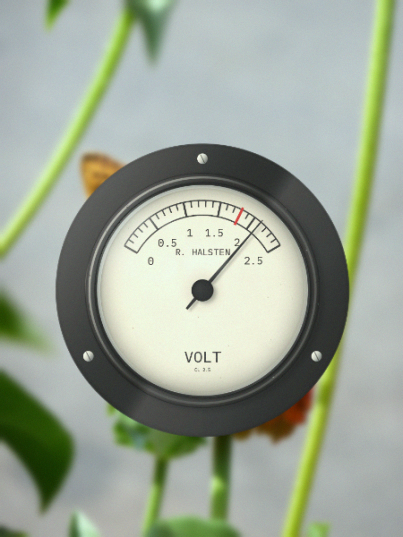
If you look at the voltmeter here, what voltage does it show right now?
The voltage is 2.1 V
